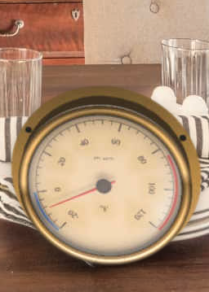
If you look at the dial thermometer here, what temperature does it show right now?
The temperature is -8 °F
